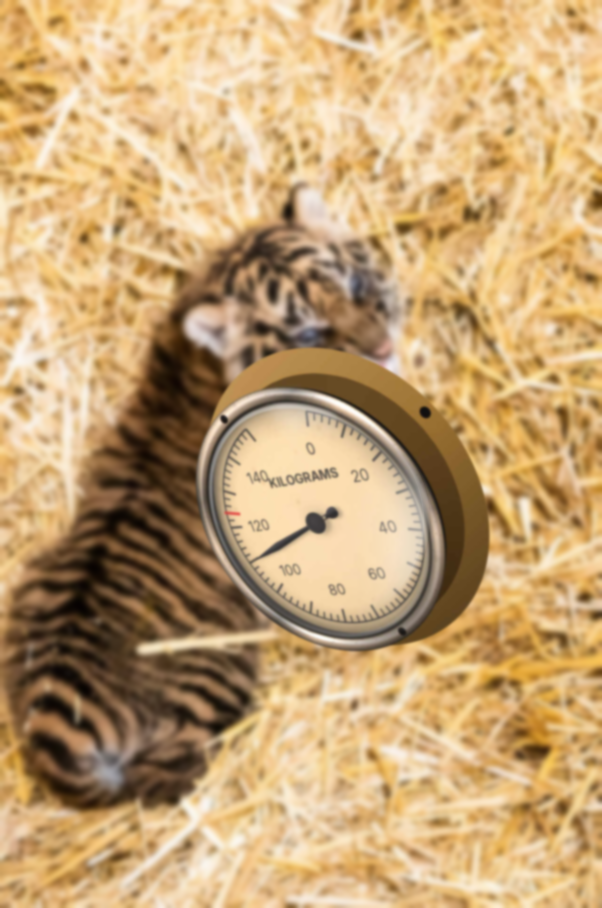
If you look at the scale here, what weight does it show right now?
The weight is 110 kg
